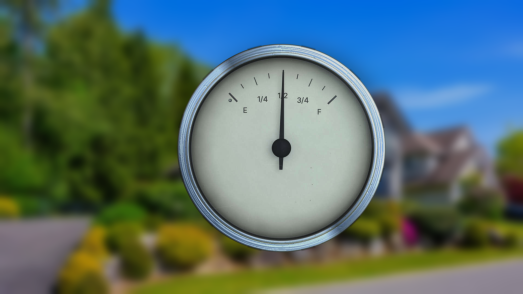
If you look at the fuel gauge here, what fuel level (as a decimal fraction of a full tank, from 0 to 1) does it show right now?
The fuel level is 0.5
